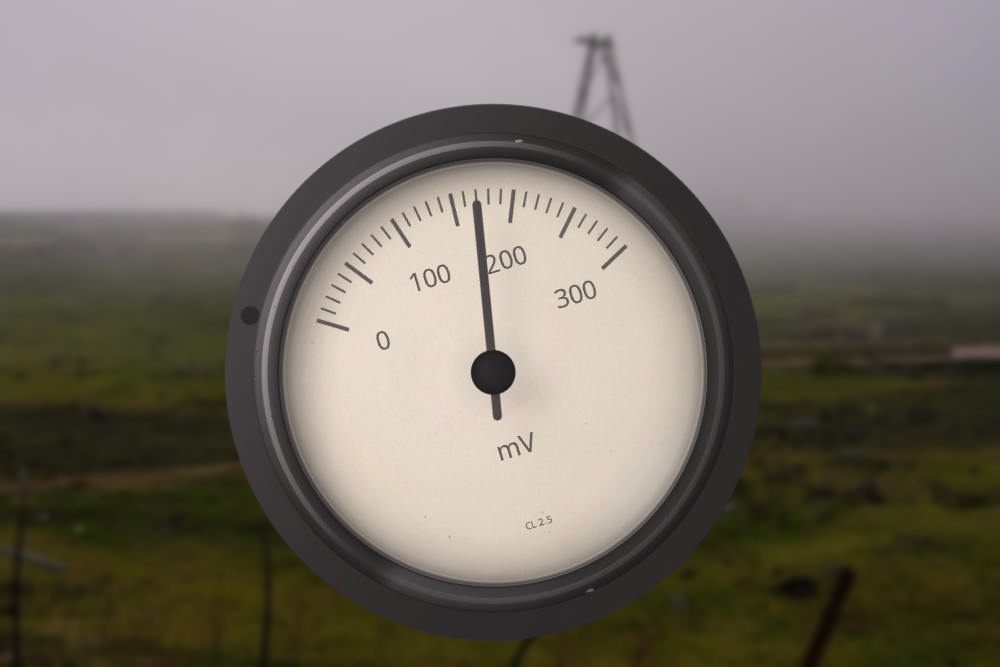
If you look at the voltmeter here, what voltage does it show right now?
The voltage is 170 mV
